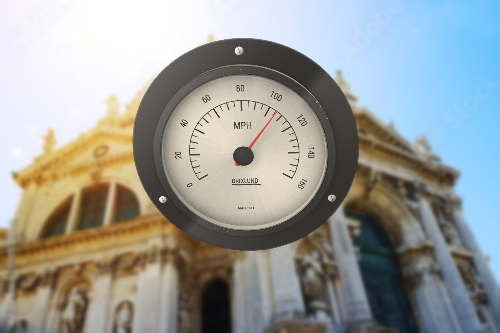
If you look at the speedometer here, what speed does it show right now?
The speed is 105 mph
